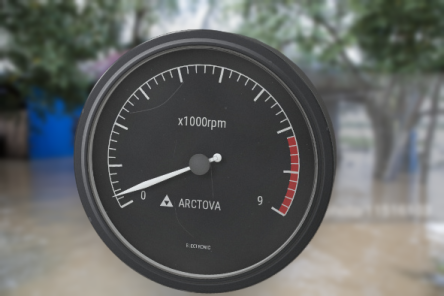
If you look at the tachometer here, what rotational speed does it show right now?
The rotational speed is 300 rpm
